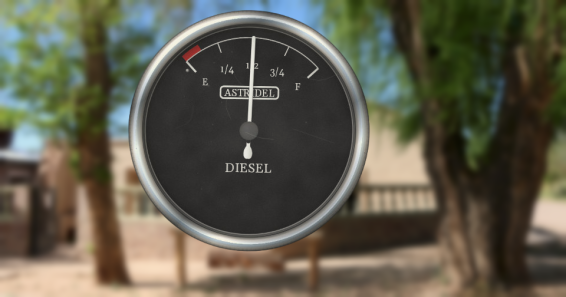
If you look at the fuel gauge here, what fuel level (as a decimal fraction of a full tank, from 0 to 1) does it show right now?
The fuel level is 0.5
